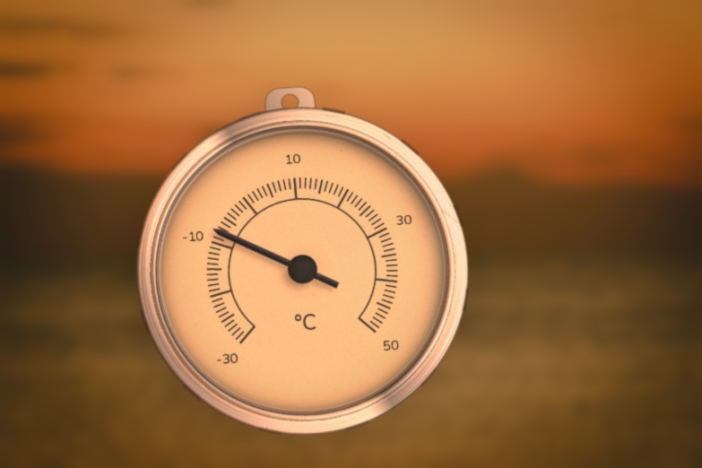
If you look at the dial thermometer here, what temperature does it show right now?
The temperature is -8 °C
